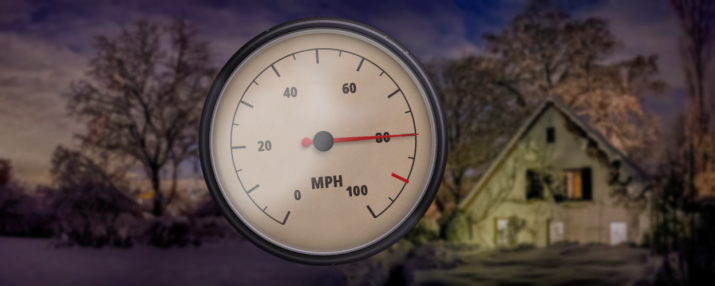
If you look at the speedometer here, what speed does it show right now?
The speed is 80 mph
